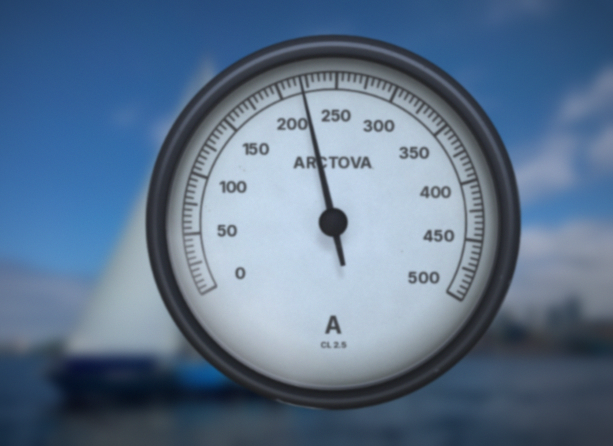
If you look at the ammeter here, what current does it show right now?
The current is 220 A
